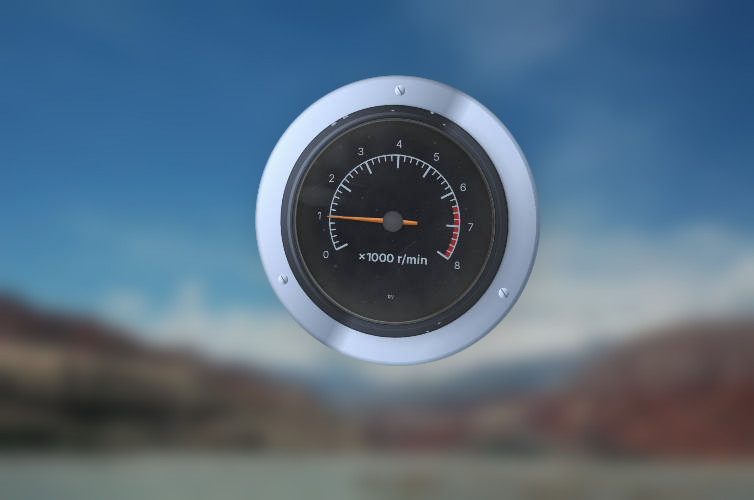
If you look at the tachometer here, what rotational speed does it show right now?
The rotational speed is 1000 rpm
